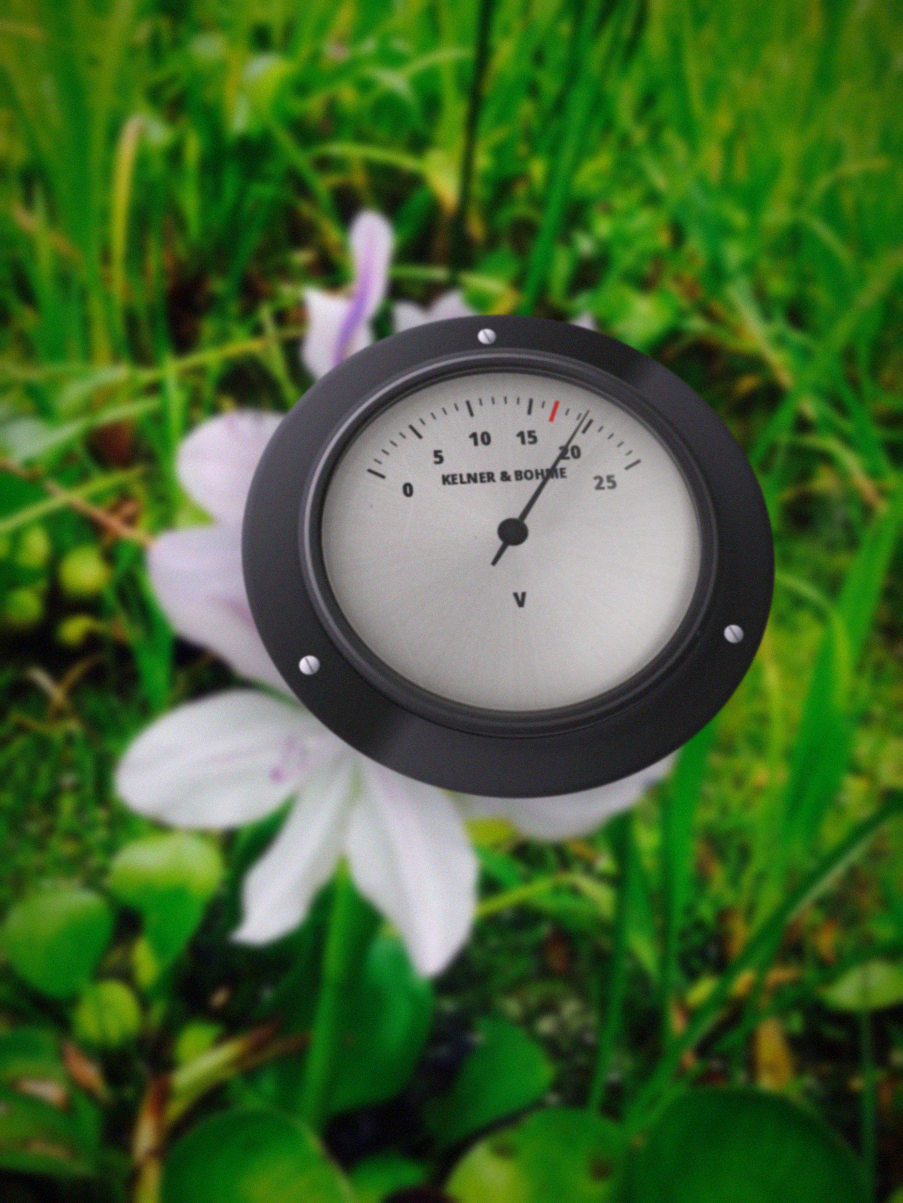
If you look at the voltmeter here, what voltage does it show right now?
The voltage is 19.5 V
